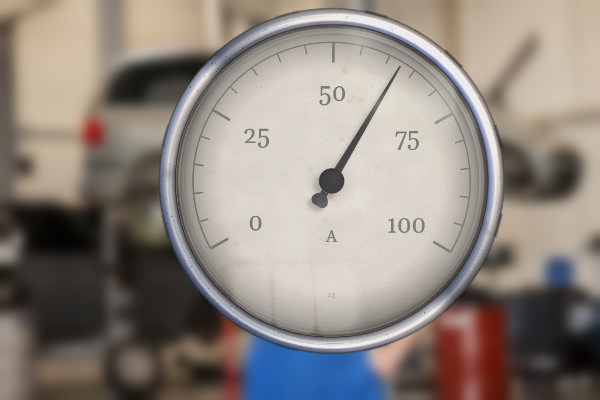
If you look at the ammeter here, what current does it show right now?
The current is 62.5 A
